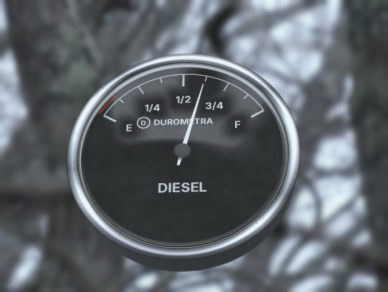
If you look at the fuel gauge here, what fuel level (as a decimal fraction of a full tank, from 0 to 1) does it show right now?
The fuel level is 0.625
